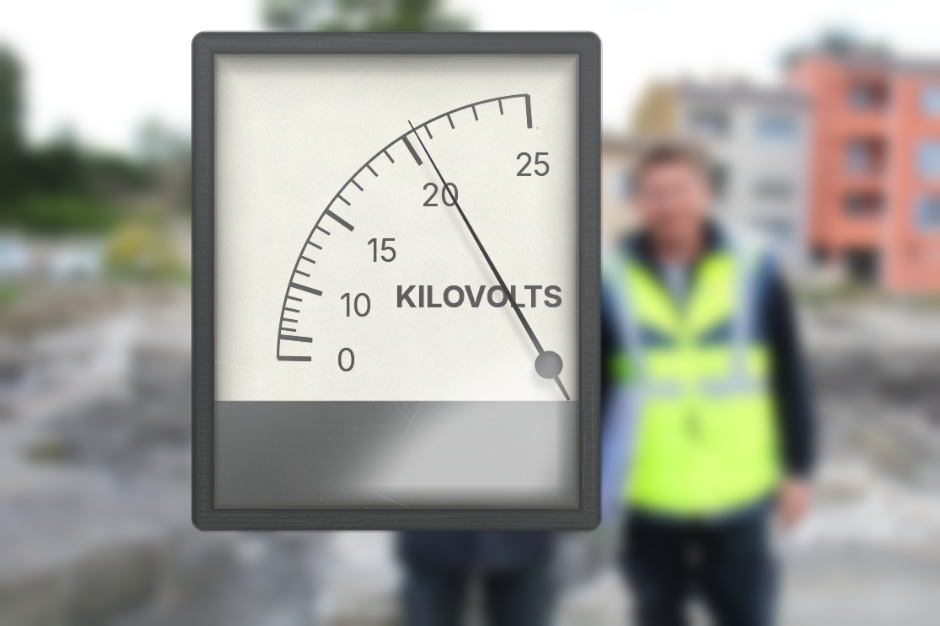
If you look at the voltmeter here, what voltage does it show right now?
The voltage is 20.5 kV
